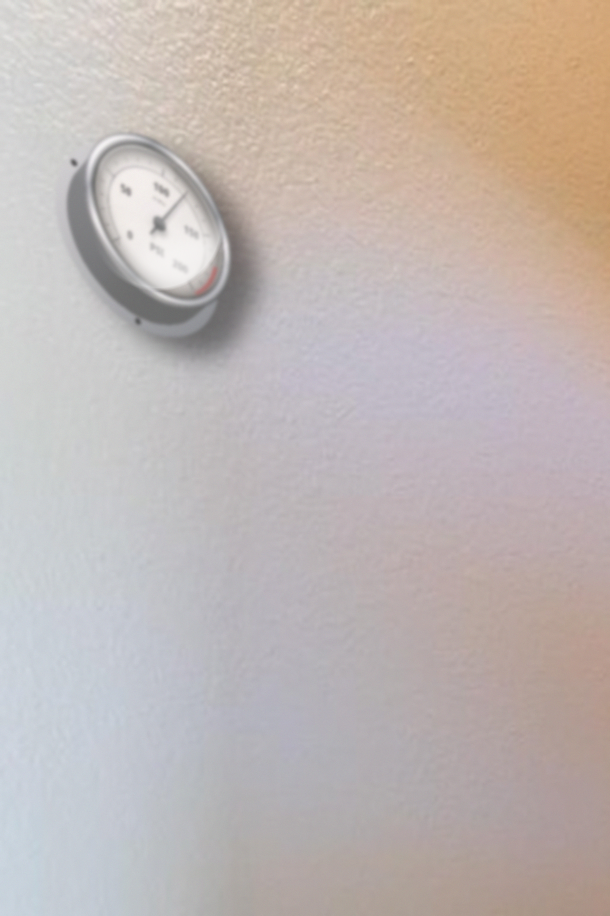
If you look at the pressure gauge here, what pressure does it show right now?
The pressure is 120 psi
